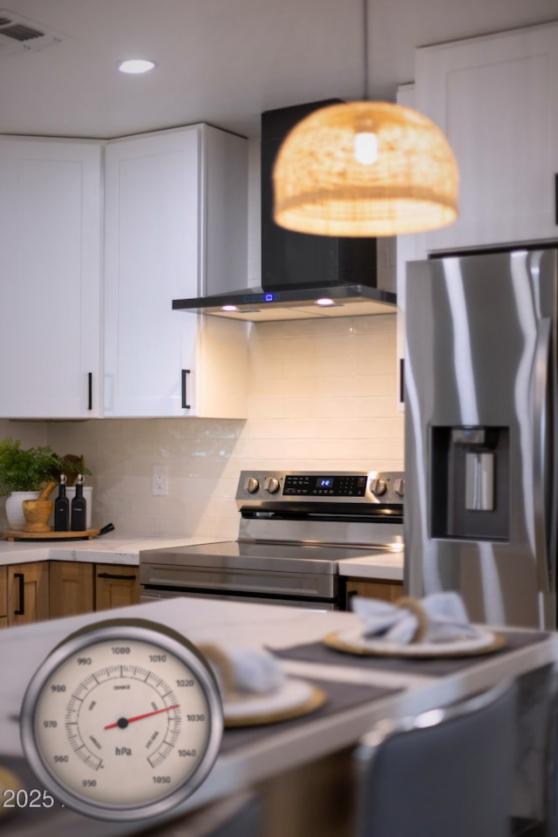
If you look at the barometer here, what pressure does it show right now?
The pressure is 1025 hPa
